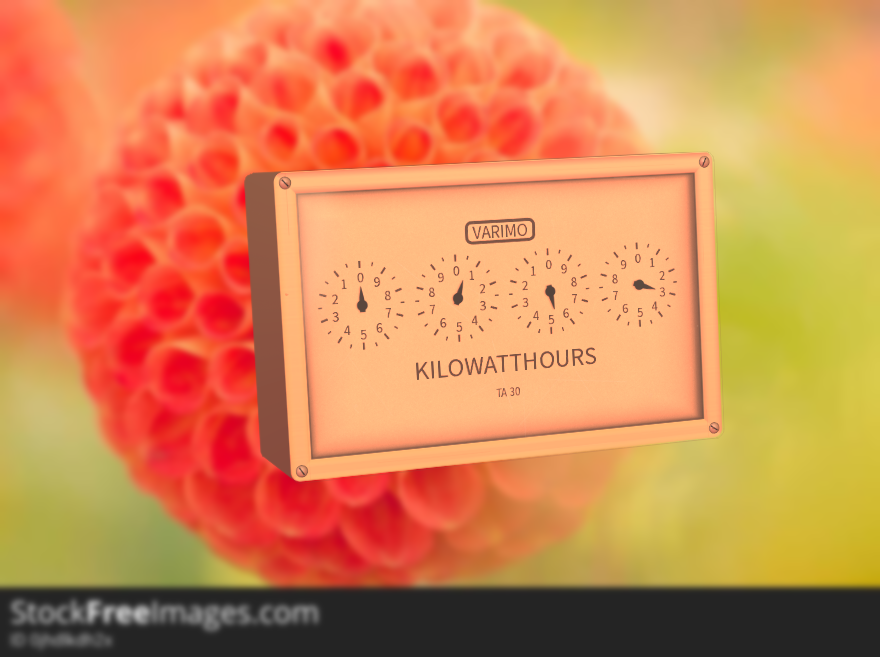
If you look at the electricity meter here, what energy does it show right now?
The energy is 53 kWh
